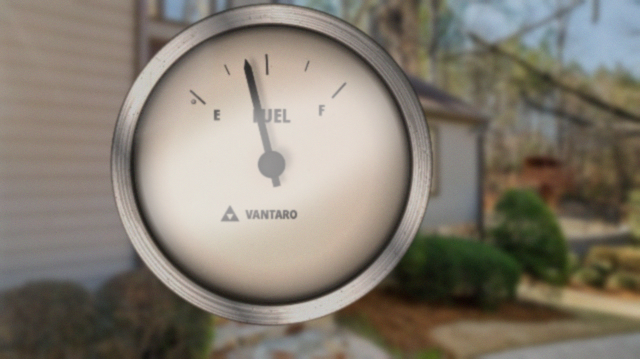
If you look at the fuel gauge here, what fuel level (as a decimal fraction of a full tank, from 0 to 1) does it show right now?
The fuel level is 0.375
